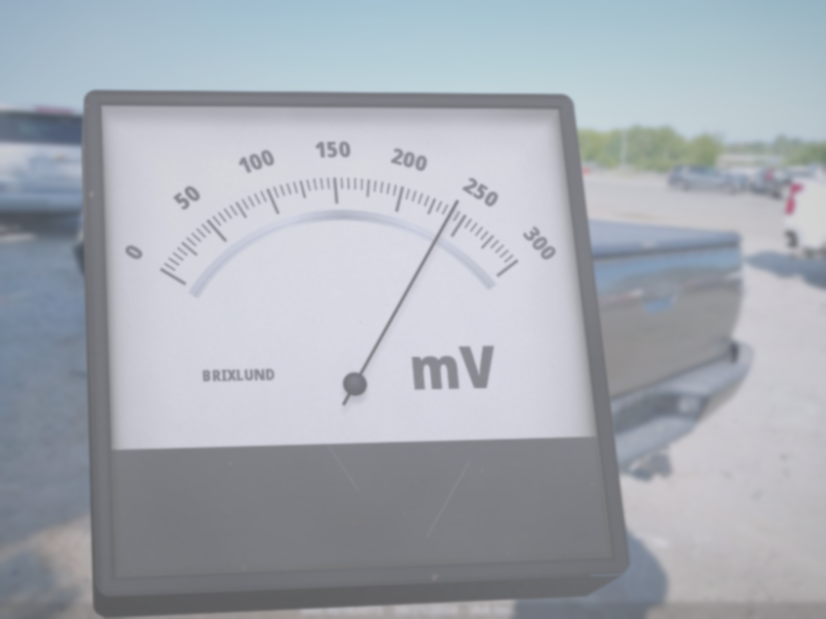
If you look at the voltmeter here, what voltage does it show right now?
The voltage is 240 mV
